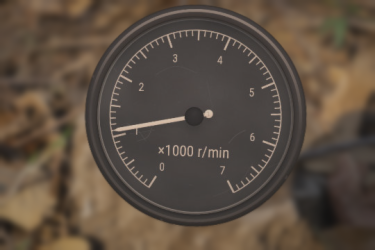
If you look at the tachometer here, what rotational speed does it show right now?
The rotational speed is 1100 rpm
